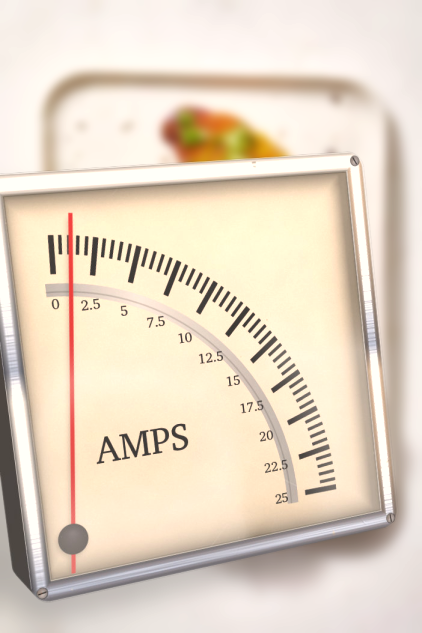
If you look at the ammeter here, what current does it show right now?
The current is 1 A
